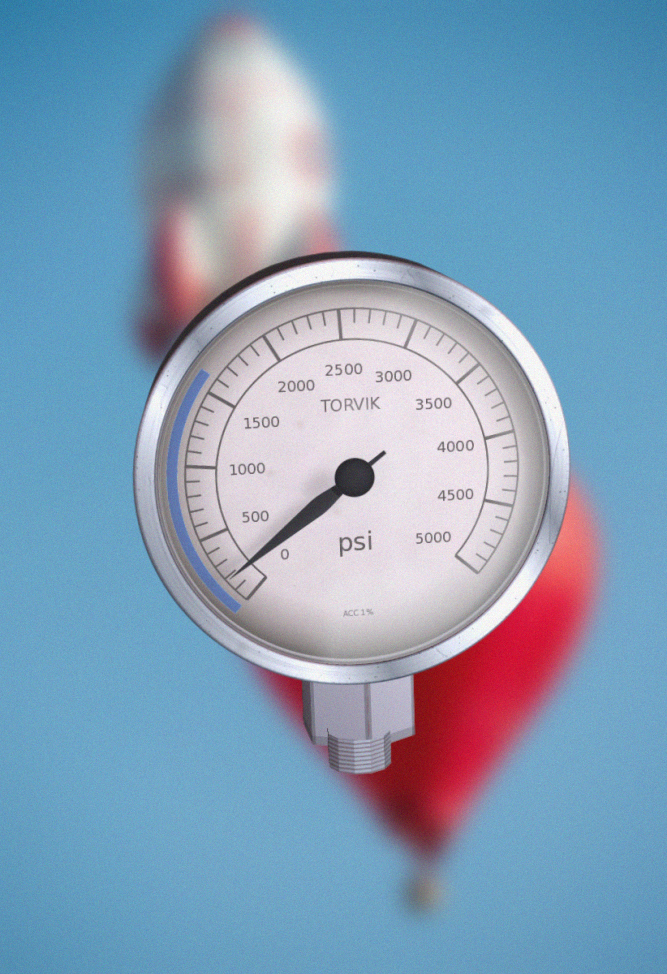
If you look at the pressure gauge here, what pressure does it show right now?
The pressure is 200 psi
